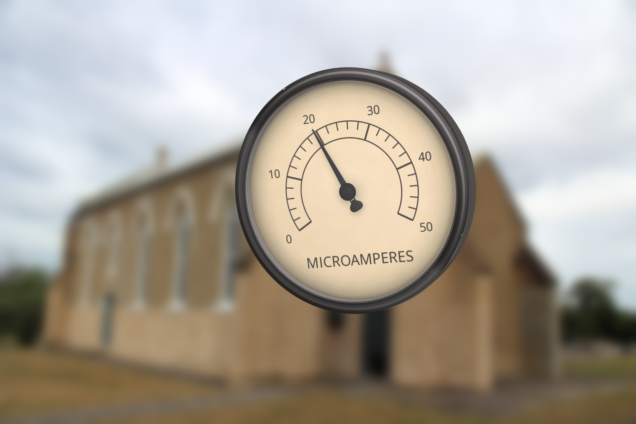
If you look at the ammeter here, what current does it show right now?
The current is 20 µA
